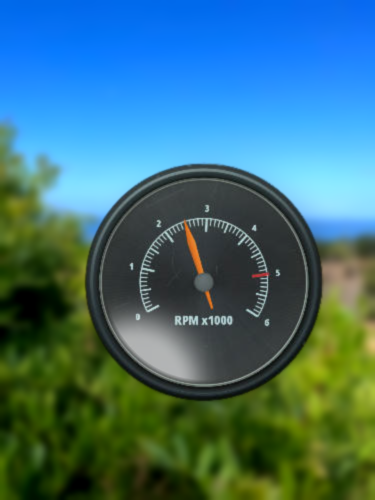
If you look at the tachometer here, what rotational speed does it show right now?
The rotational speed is 2500 rpm
